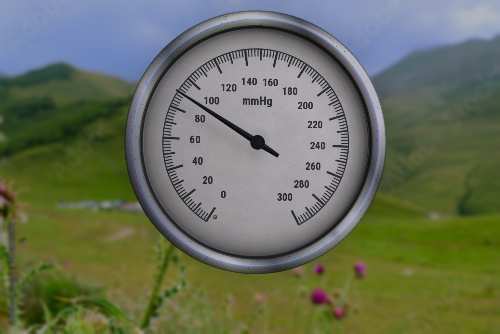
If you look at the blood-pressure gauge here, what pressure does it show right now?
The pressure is 90 mmHg
